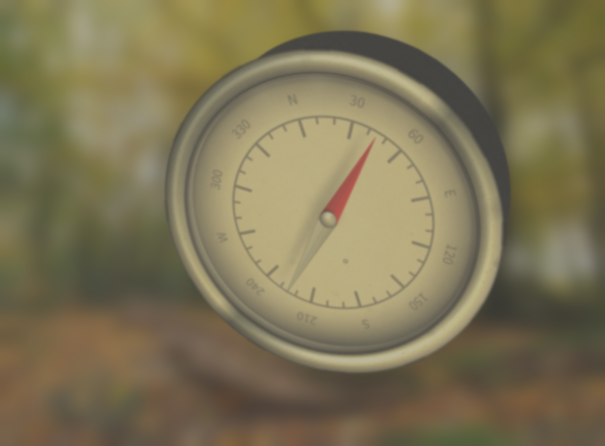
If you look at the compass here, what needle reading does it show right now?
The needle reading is 45 °
